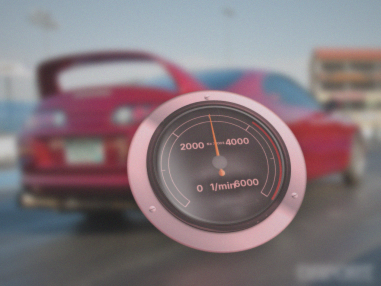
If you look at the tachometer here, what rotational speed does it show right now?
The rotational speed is 3000 rpm
